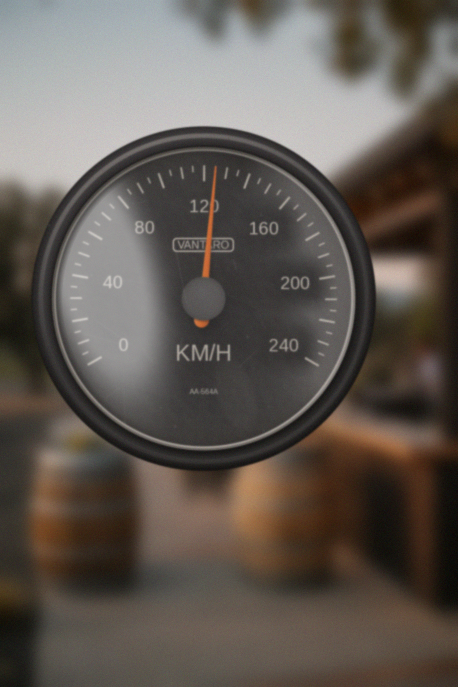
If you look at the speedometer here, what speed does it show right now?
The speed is 125 km/h
